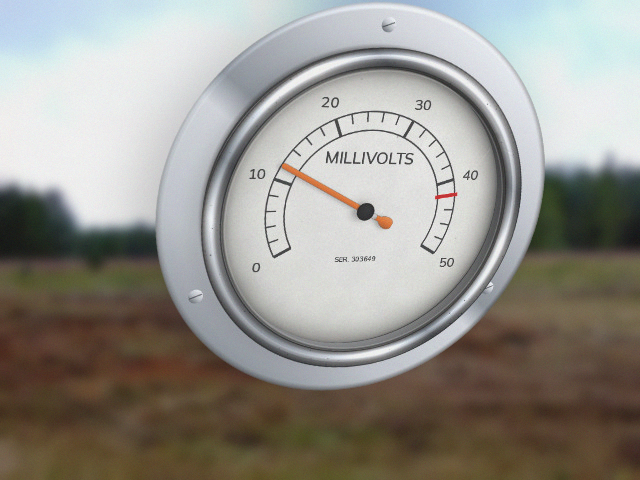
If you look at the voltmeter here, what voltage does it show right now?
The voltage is 12 mV
